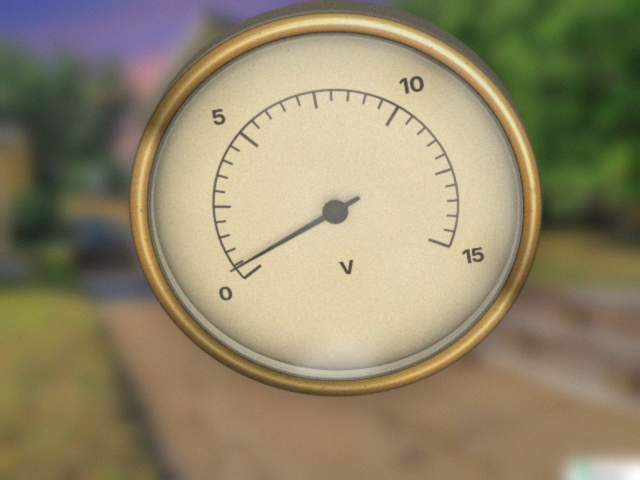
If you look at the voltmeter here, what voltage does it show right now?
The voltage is 0.5 V
